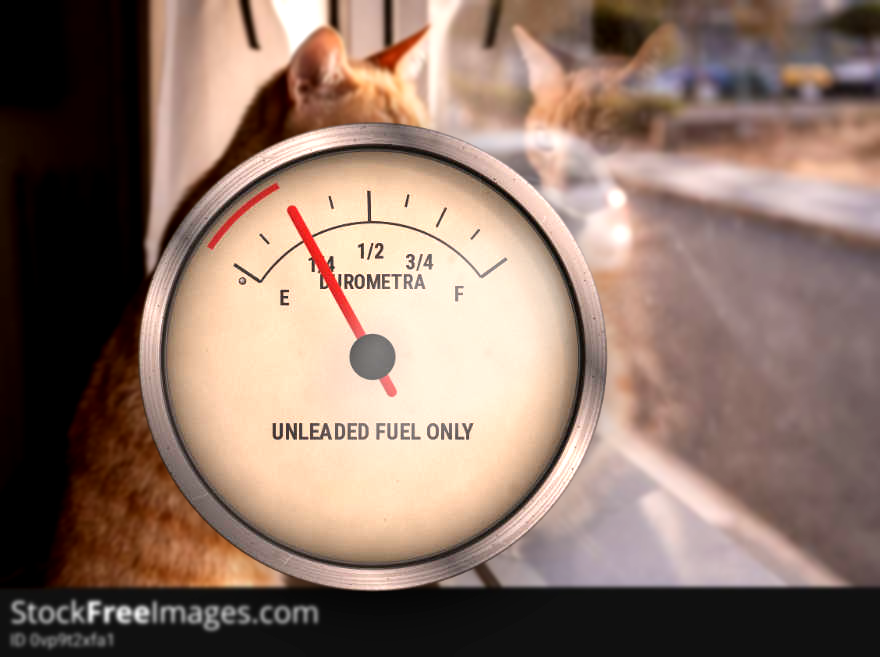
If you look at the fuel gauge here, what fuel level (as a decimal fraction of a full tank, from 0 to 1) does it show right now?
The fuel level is 0.25
